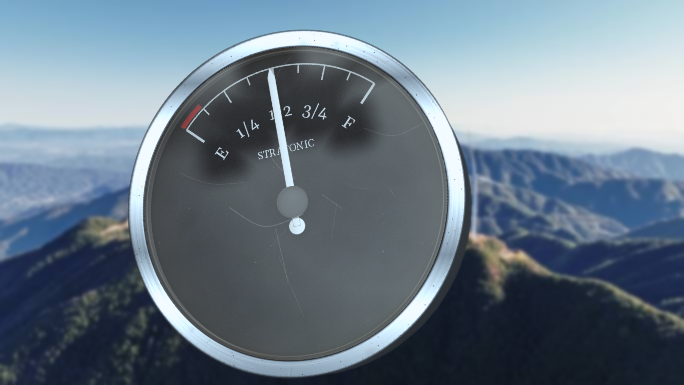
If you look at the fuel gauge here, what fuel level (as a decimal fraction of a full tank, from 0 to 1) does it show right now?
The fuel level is 0.5
